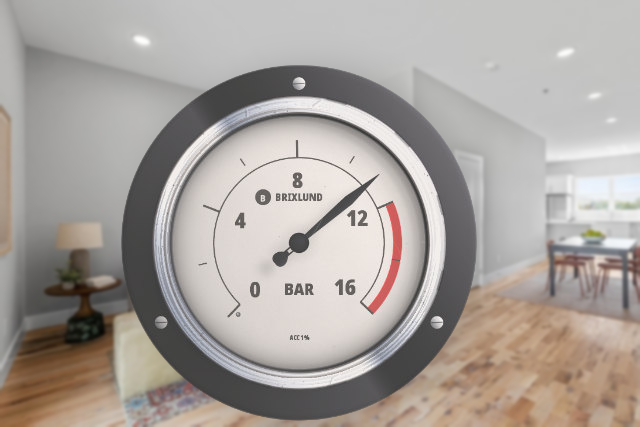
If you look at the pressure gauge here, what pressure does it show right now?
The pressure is 11 bar
